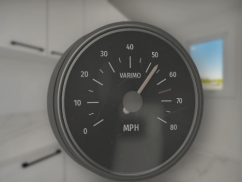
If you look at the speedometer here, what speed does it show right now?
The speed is 52.5 mph
